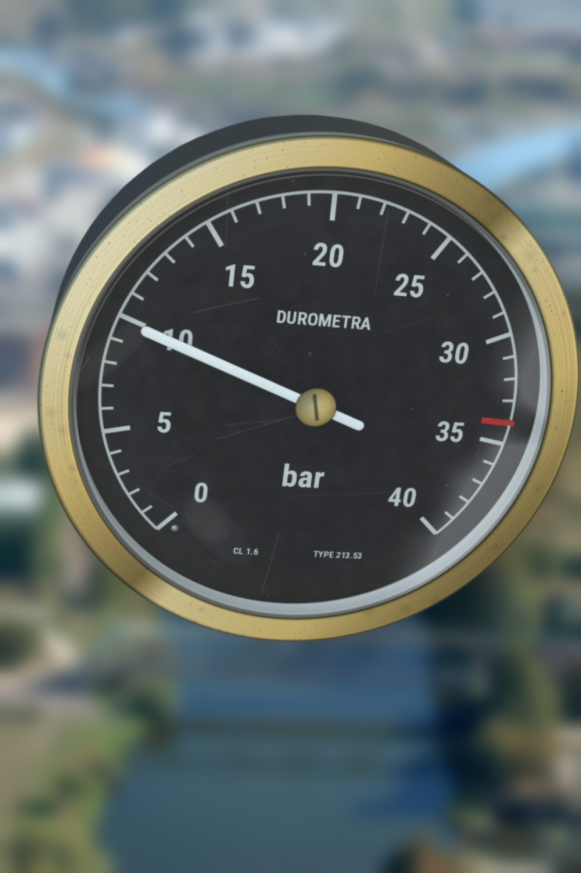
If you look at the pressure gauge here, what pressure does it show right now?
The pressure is 10 bar
